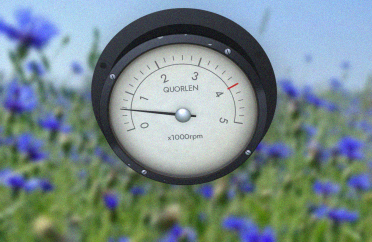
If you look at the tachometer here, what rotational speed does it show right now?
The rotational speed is 600 rpm
